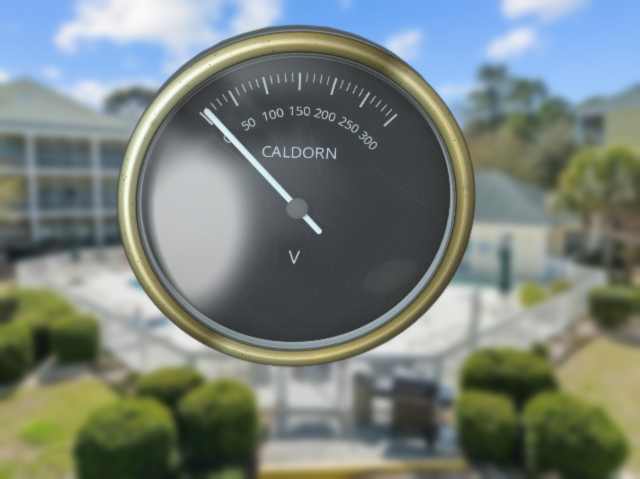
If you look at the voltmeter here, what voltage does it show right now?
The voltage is 10 V
